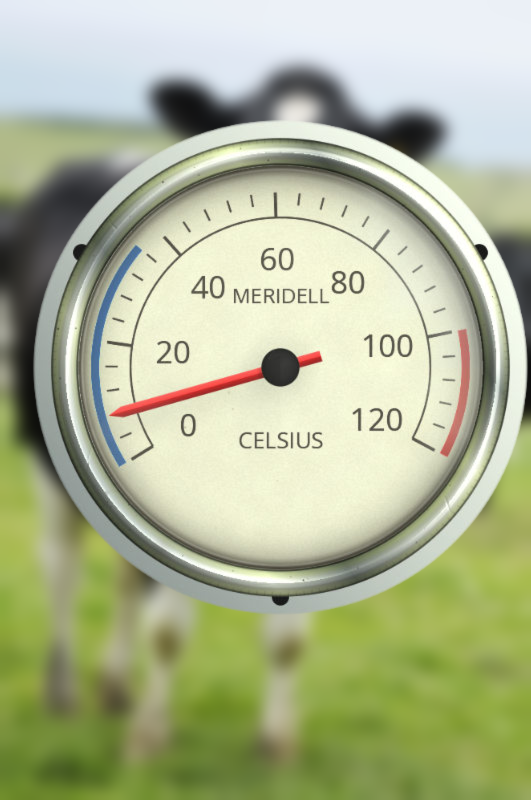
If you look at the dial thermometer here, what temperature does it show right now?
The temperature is 8 °C
